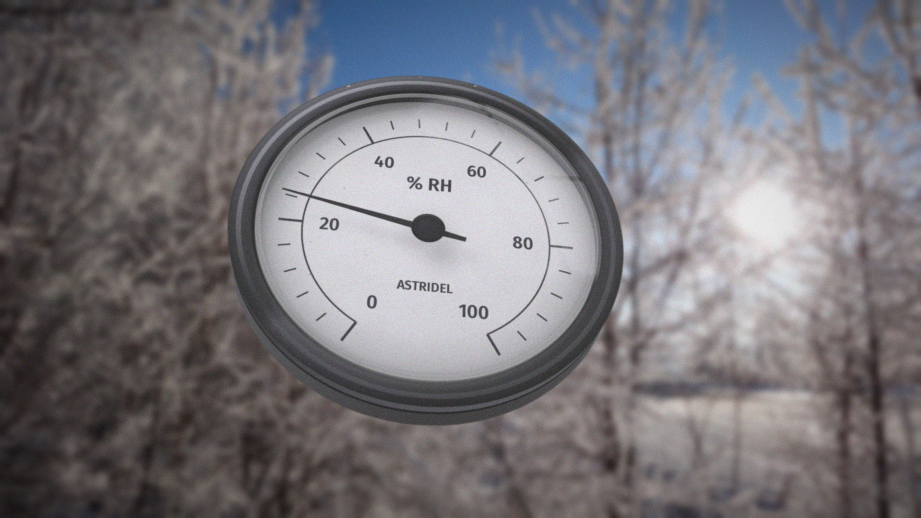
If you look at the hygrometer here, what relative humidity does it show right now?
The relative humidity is 24 %
